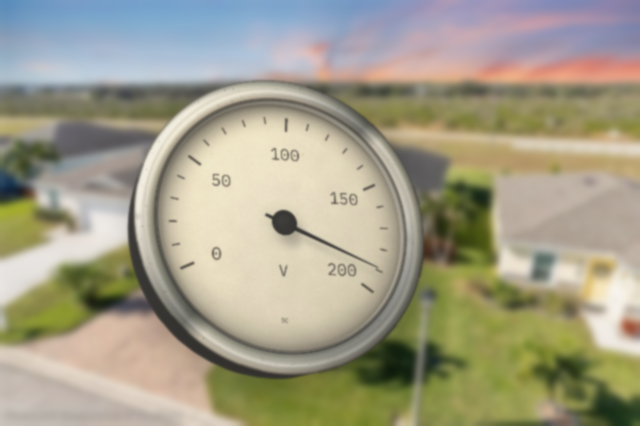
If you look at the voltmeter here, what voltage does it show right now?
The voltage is 190 V
